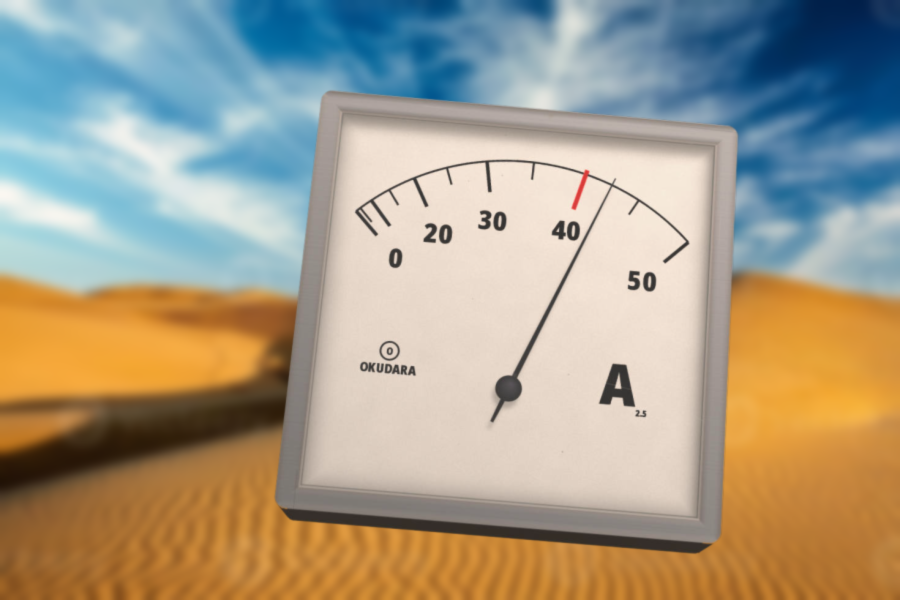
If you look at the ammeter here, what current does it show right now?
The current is 42.5 A
